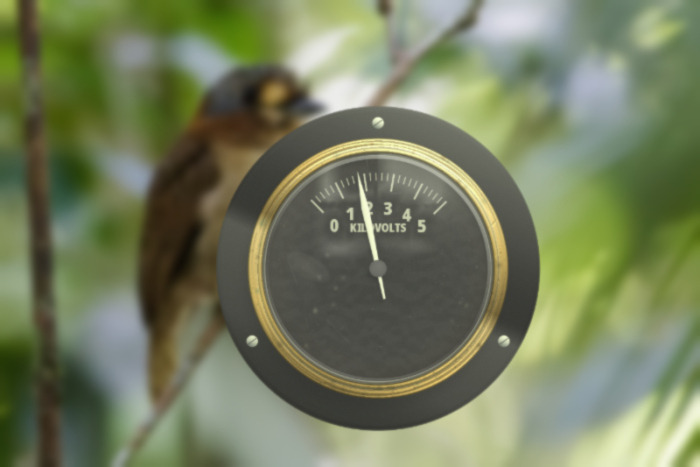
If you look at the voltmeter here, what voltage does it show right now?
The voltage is 1.8 kV
